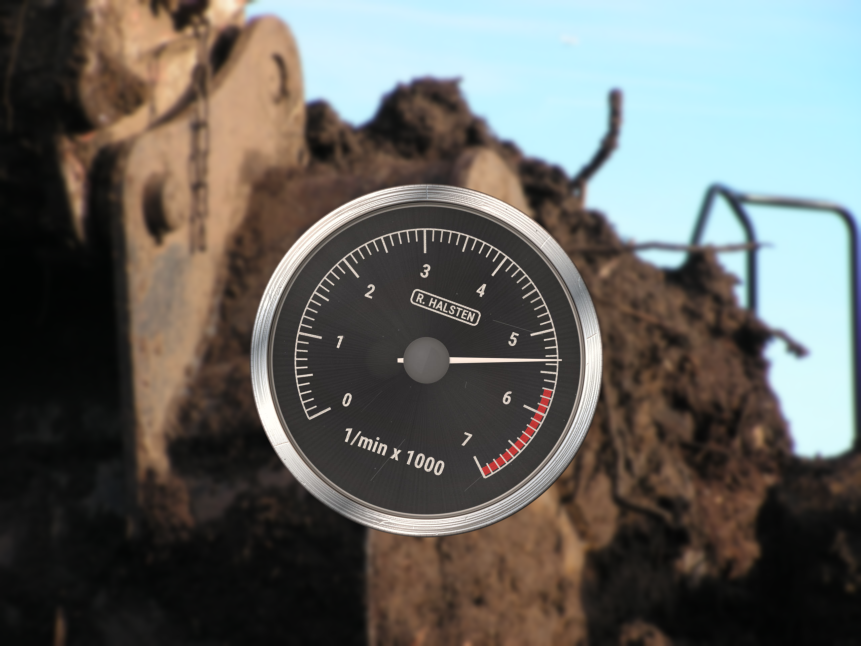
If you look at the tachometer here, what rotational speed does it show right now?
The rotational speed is 5350 rpm
